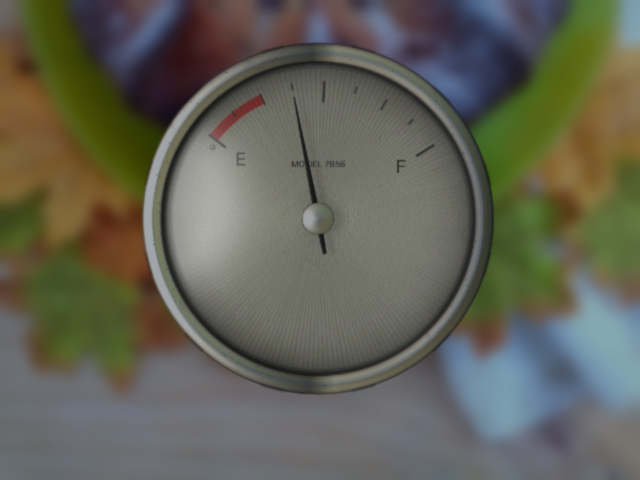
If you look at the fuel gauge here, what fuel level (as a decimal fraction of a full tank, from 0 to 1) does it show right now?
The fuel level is 0.375
